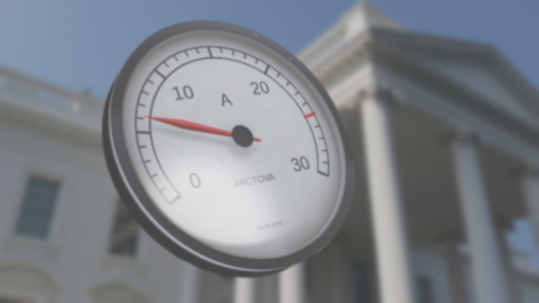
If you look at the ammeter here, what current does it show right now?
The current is 6 A
